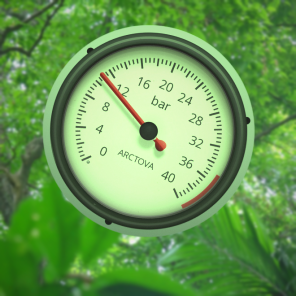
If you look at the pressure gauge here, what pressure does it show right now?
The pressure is 11 bar
